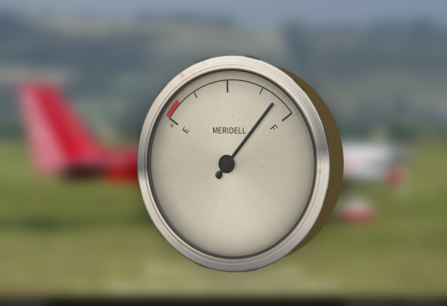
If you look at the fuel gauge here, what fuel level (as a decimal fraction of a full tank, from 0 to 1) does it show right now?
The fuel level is 0.875
